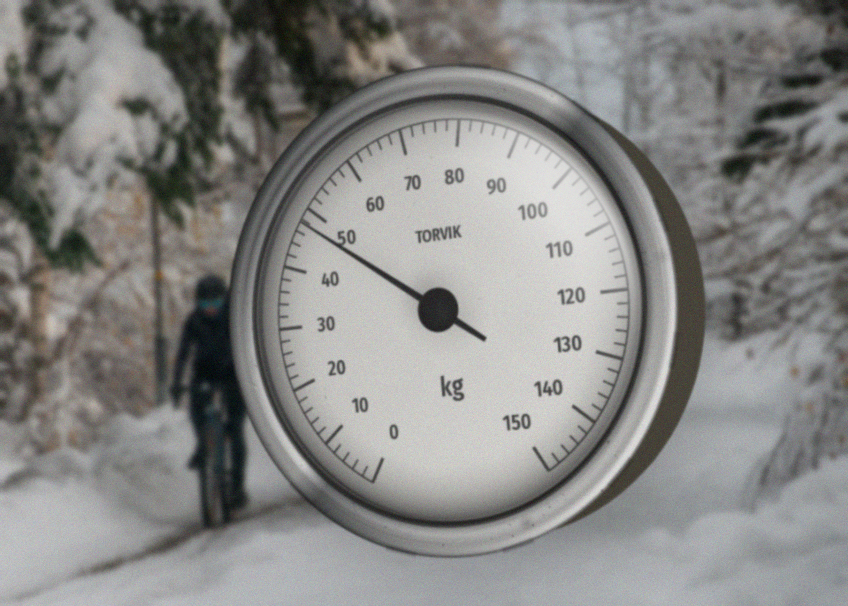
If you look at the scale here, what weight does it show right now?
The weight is 48 kg
